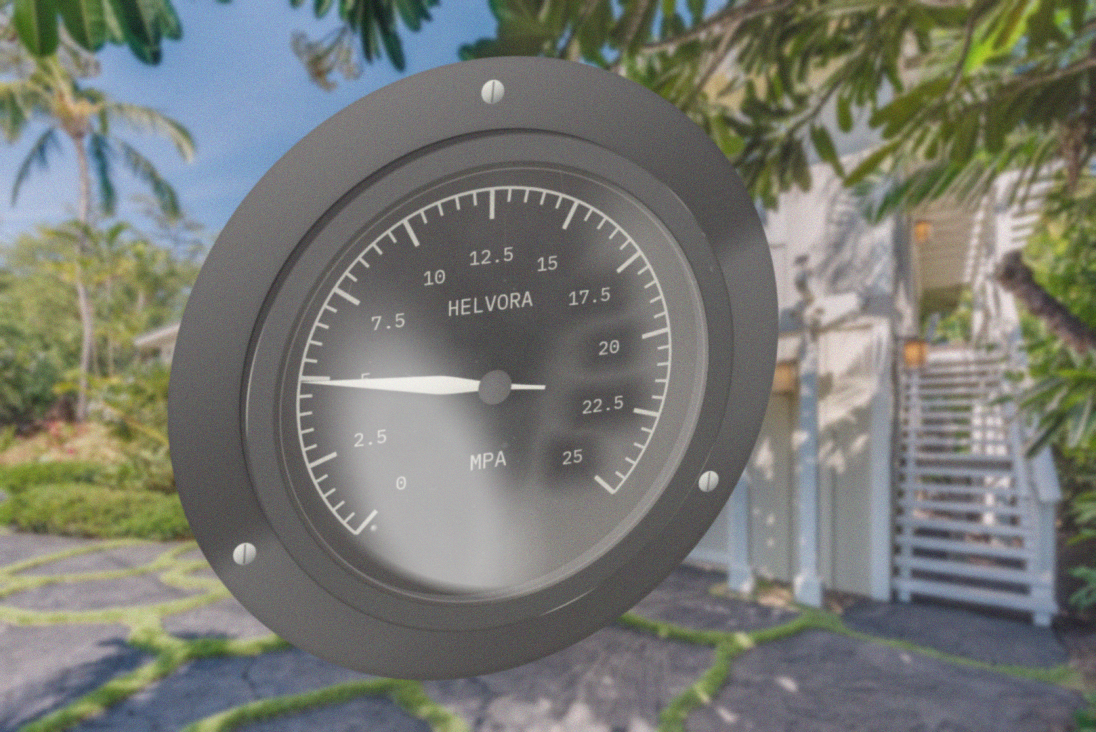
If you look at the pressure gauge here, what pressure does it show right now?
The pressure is 5 MPa
